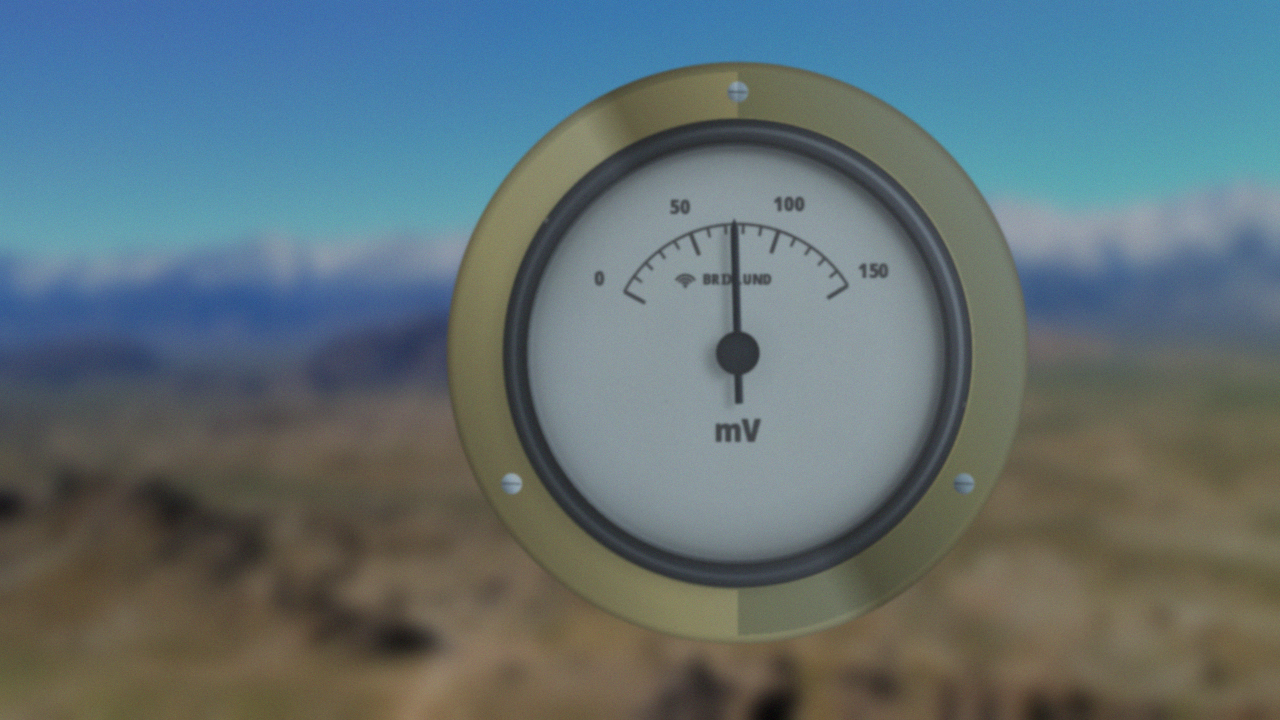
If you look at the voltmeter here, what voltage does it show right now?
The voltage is 75 mV
